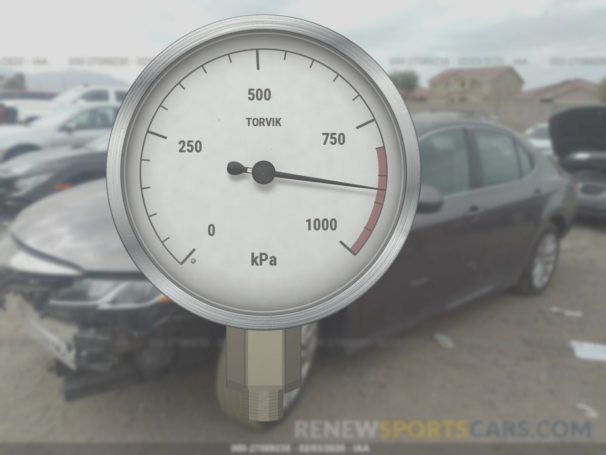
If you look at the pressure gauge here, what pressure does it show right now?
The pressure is 875 kPa
